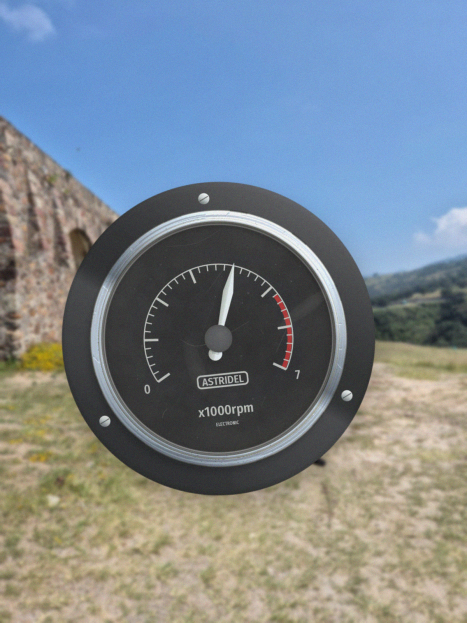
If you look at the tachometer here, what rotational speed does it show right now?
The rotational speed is 4000 rpm
